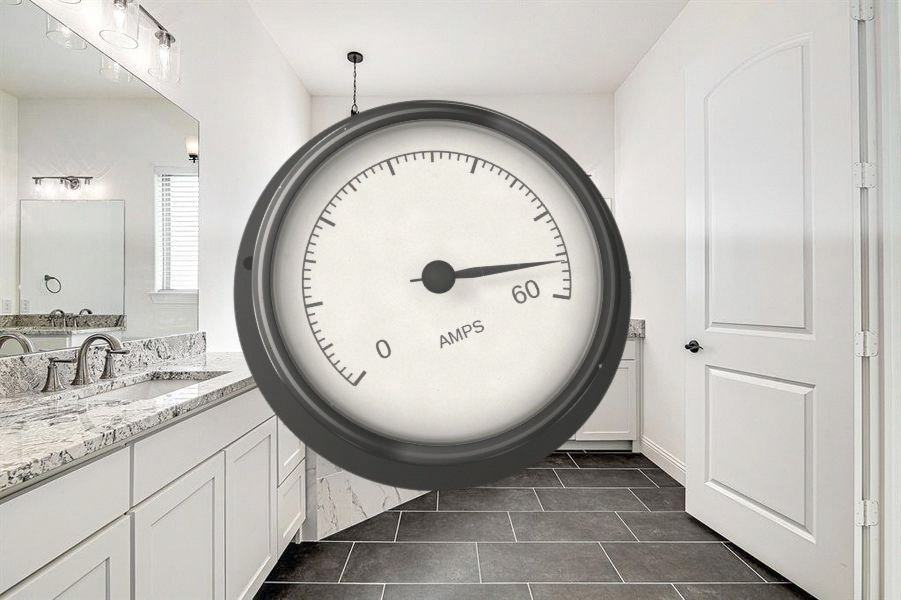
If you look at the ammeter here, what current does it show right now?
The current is 56 A
